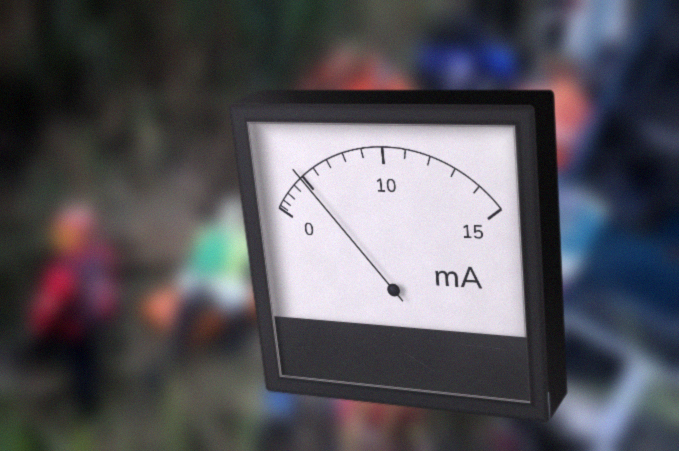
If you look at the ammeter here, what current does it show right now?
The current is 5 mA
